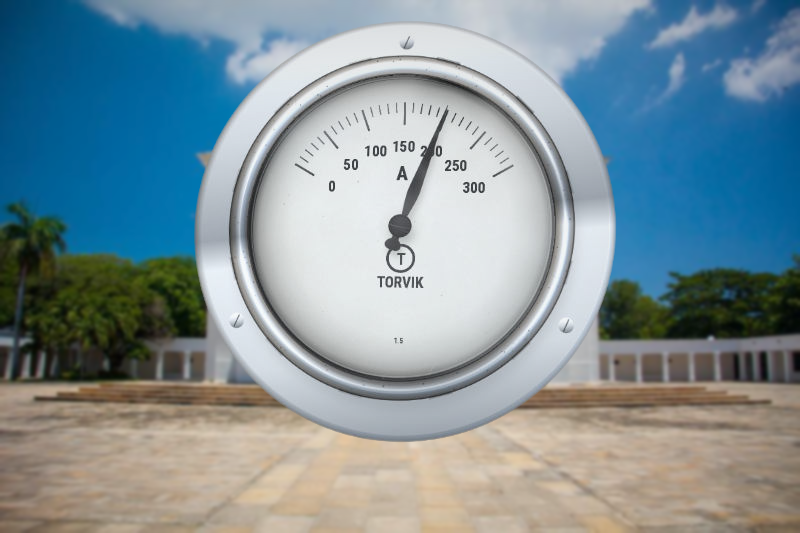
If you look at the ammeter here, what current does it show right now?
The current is 200 A
